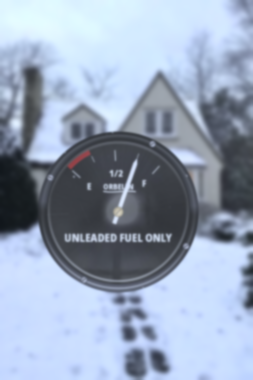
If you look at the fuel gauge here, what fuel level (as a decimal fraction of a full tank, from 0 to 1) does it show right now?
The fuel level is 0.75
